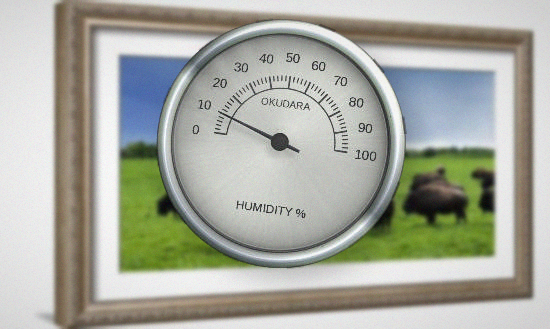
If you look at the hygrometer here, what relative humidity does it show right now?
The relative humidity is 10 %
